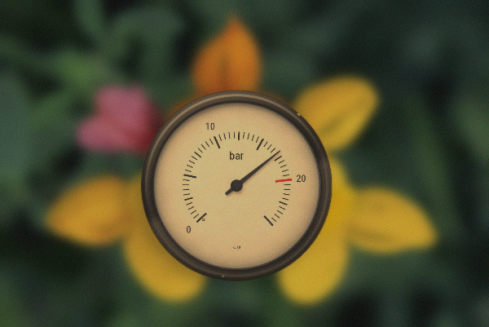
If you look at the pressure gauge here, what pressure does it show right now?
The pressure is 17 bar
